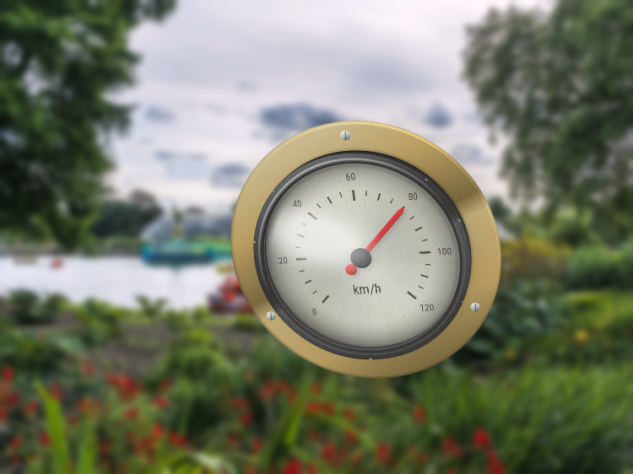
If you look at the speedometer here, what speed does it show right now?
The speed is 80 km/h
